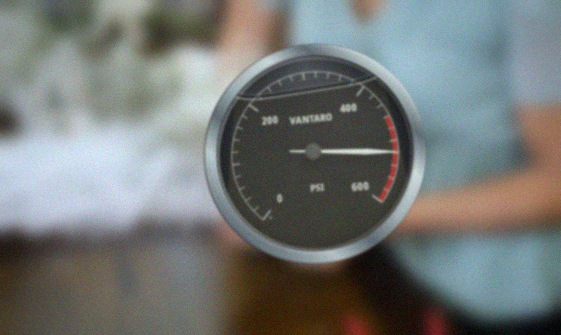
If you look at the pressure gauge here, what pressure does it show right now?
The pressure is 520 psi
